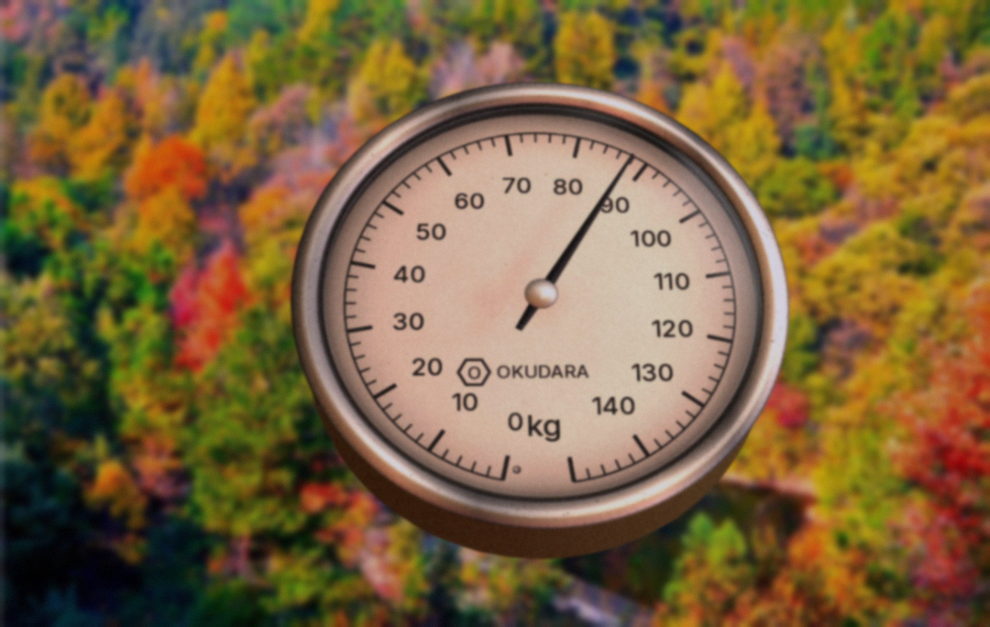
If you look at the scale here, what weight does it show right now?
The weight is 88 kg
